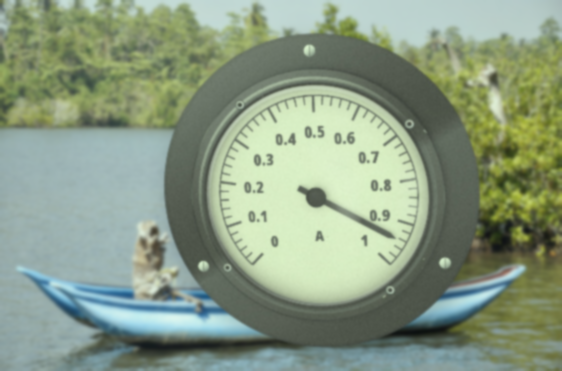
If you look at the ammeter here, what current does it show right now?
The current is 0.94 A
